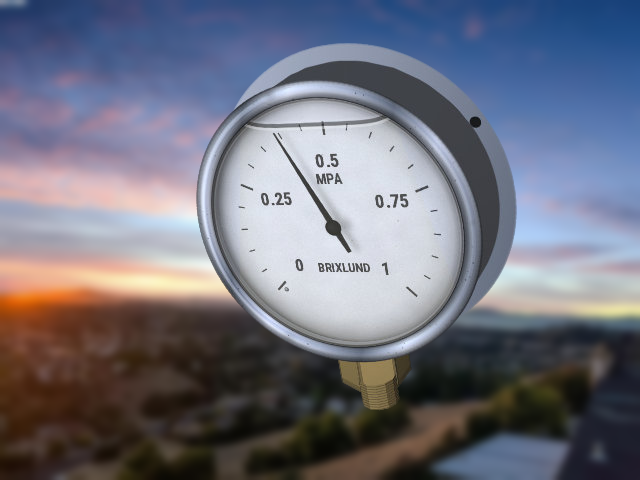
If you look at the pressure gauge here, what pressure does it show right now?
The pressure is 0.4 MPa
